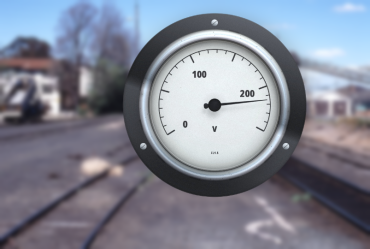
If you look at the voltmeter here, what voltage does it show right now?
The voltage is 215 V
